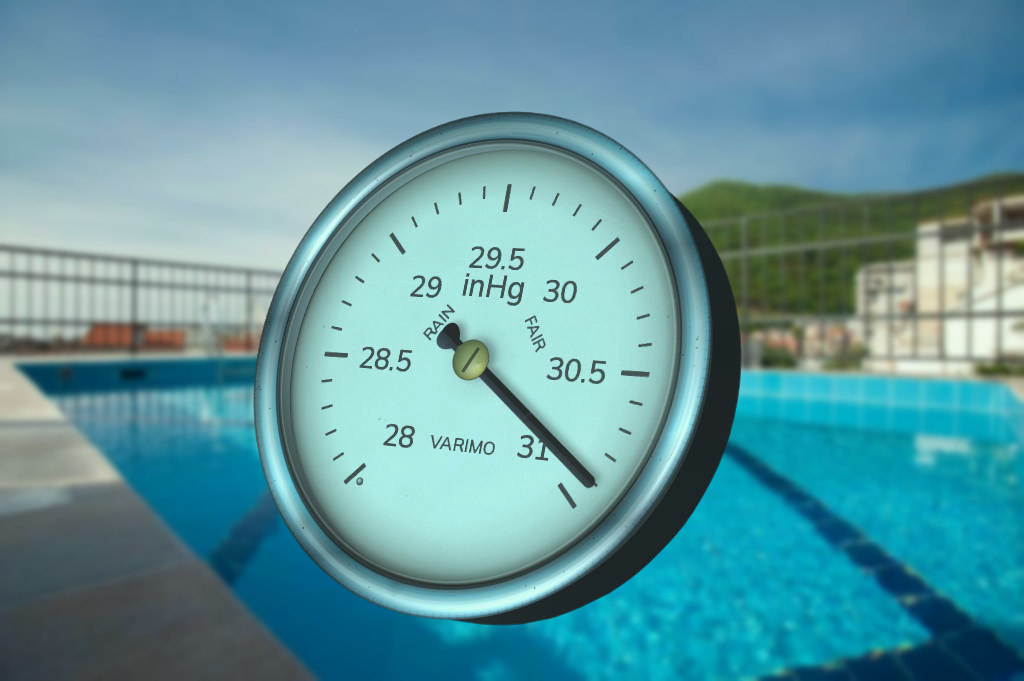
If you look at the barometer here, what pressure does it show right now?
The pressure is 30.9 inHg
